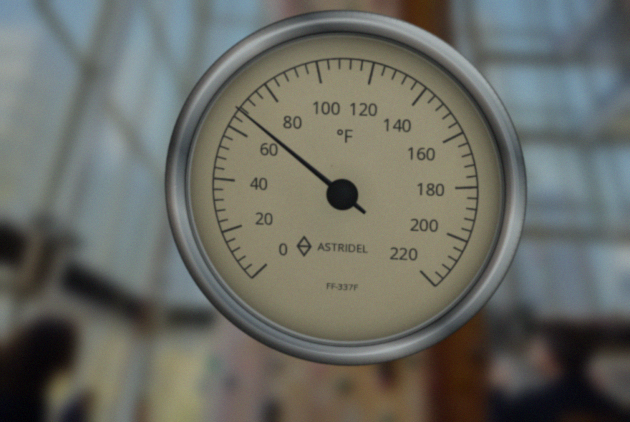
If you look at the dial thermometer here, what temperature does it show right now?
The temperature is 68 °F
